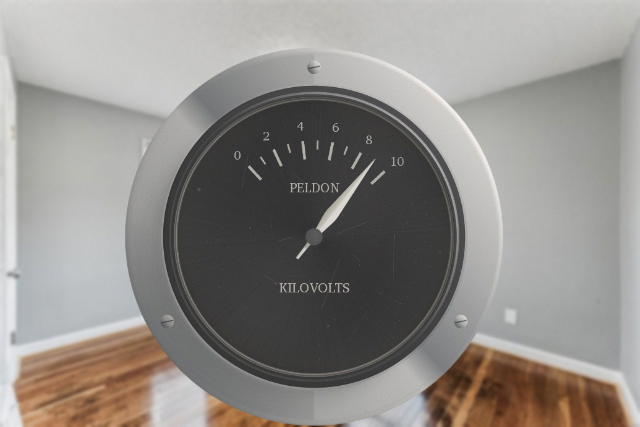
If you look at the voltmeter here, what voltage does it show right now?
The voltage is 9 kV
